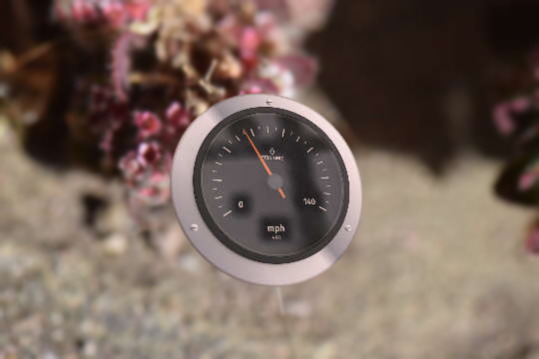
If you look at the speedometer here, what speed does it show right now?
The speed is 55 mph
